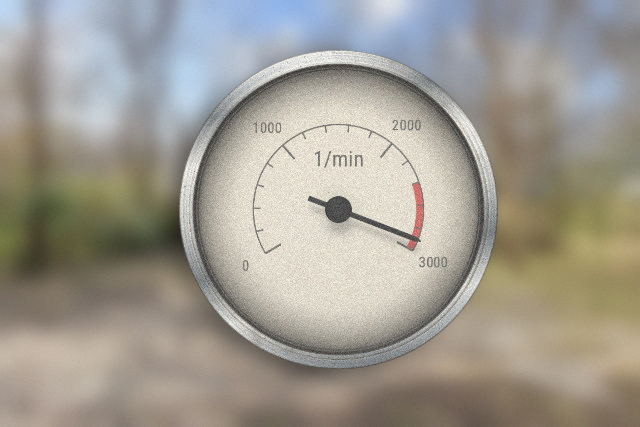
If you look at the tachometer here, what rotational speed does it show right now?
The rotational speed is 2900 rpm
